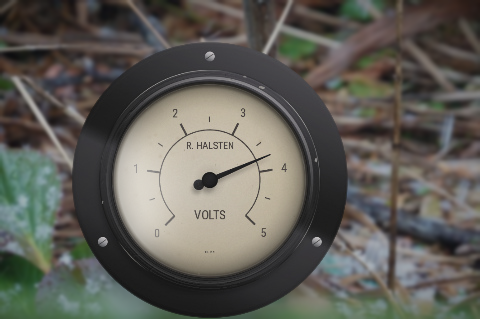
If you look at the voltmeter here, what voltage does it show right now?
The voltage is 3.75 V
